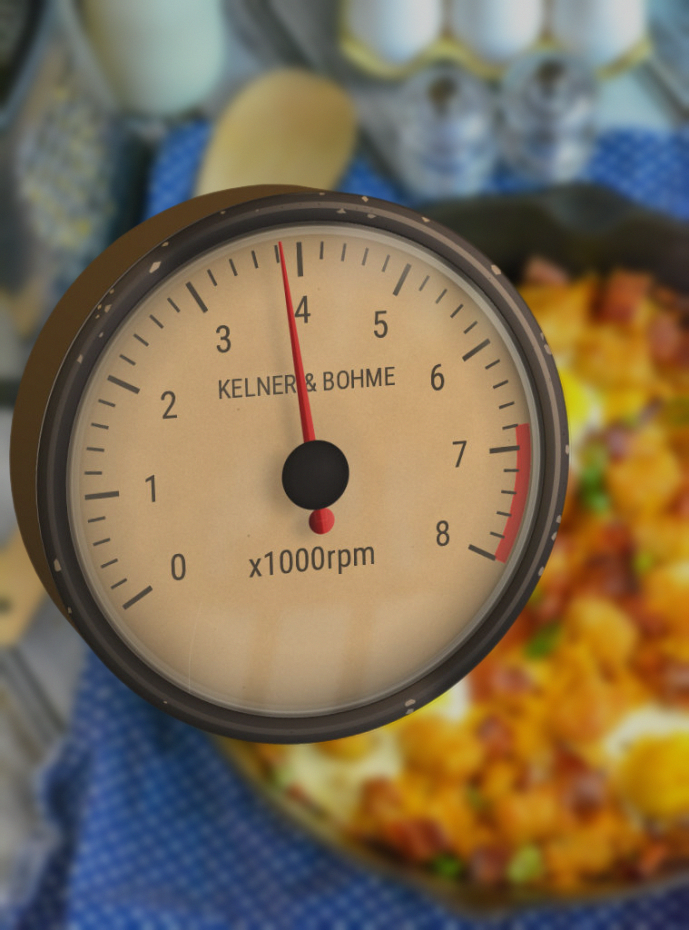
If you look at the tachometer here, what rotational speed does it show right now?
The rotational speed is 3800 rpm
